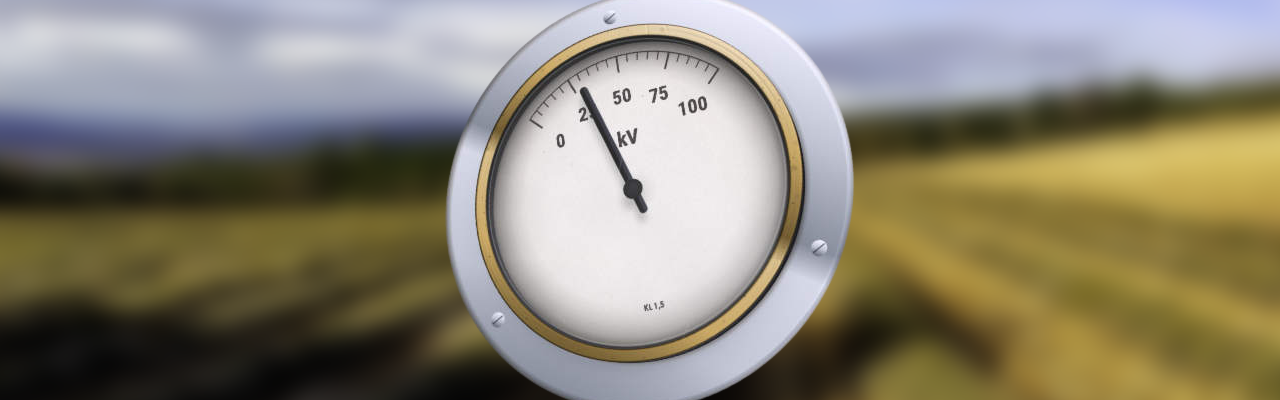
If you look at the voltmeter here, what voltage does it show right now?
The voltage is 30 kV
